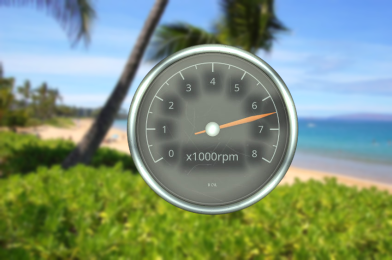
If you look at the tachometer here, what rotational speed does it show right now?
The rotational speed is 6500 rpm
